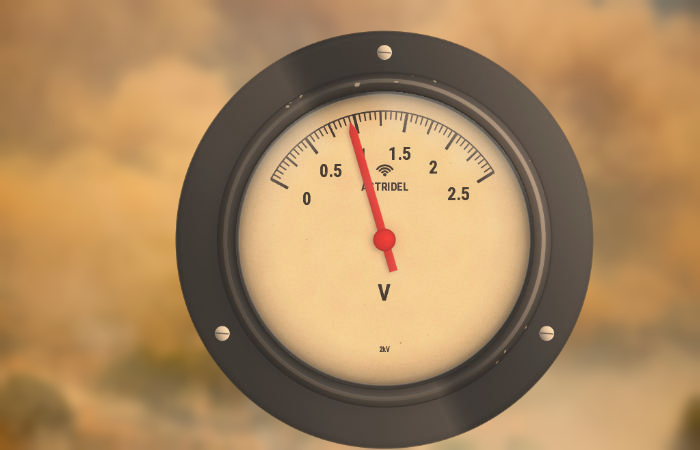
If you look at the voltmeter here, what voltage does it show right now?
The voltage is 0.95 V
